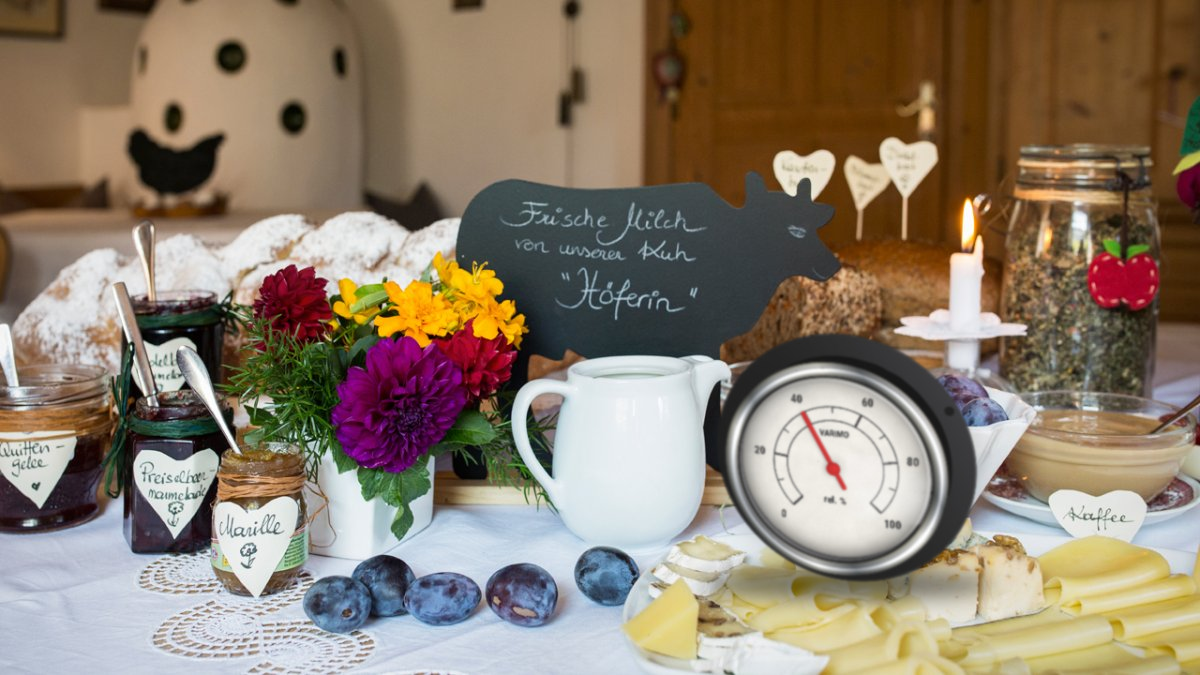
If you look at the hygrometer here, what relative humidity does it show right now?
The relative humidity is 40 %
